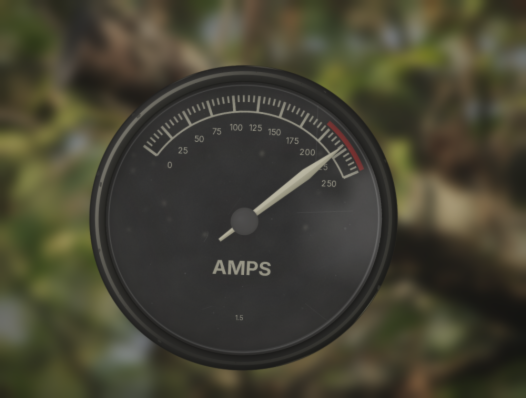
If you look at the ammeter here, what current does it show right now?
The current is 220 A
